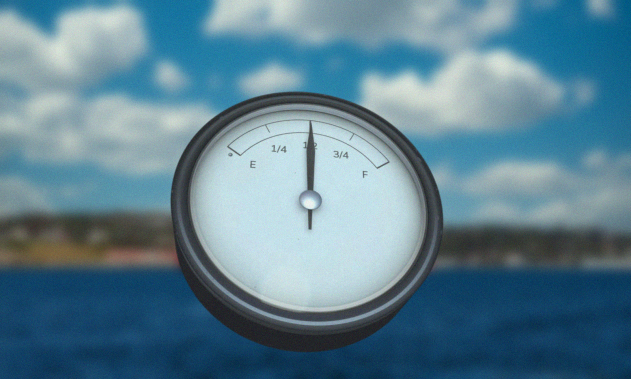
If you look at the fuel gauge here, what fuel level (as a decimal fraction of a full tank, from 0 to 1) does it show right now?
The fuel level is 0.5
